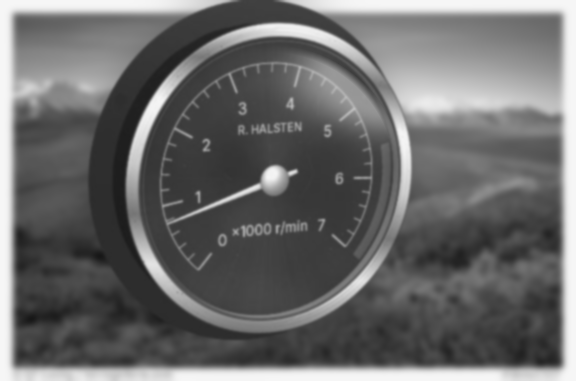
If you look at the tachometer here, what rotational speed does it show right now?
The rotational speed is 800 rpm
